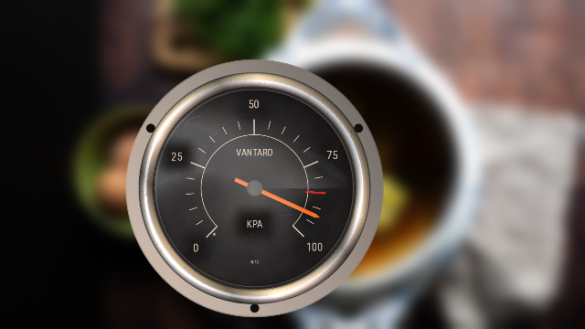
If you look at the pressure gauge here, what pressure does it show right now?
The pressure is 92.5 kPa
